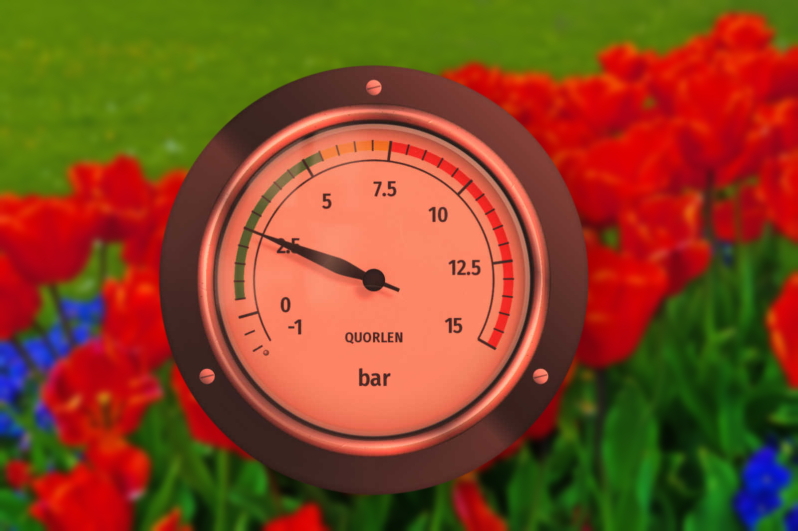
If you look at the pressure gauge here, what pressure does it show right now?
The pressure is 2.5 bar
